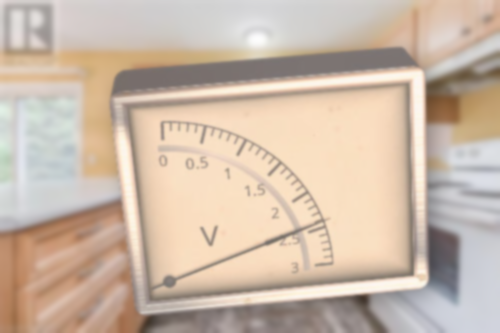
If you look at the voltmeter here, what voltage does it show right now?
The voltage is 2.4 V
